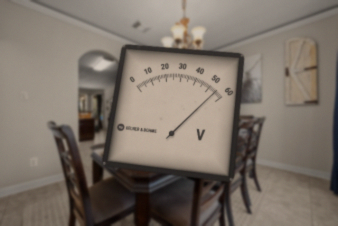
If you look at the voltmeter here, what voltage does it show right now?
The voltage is 55 V
